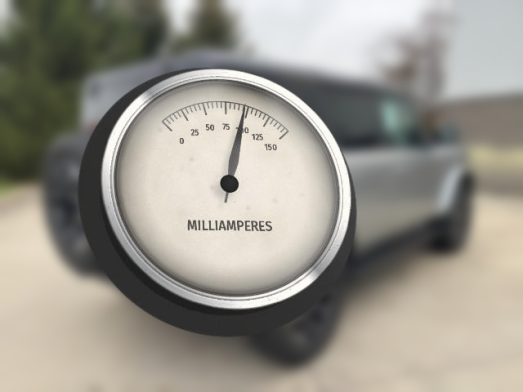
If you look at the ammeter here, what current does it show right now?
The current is 95 mA
